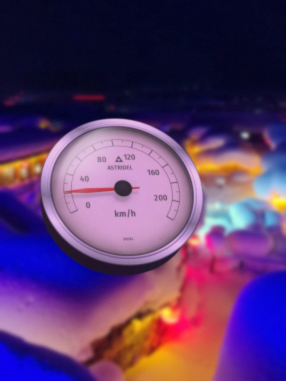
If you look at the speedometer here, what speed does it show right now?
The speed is 20 km/h
